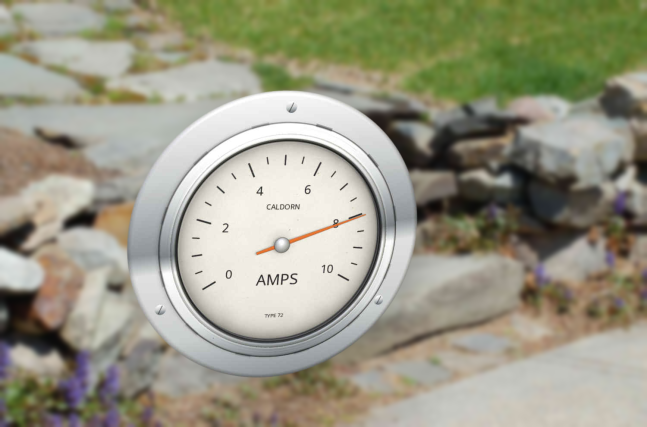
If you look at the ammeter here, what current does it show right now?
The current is 8 A
